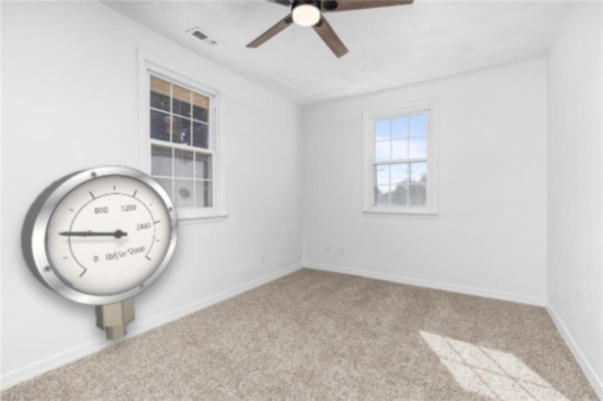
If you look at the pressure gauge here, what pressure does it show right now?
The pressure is 400 psi
